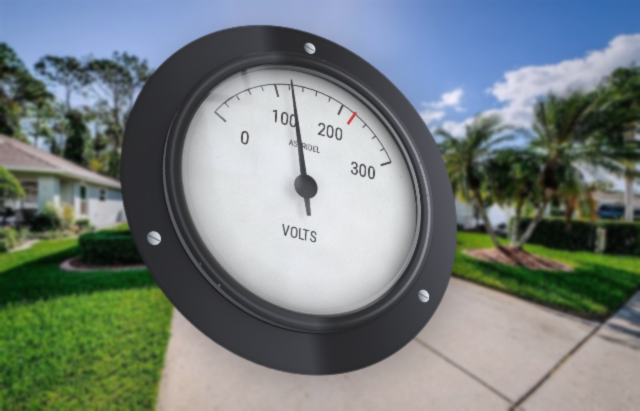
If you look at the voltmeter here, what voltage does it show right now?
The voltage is 120 V
